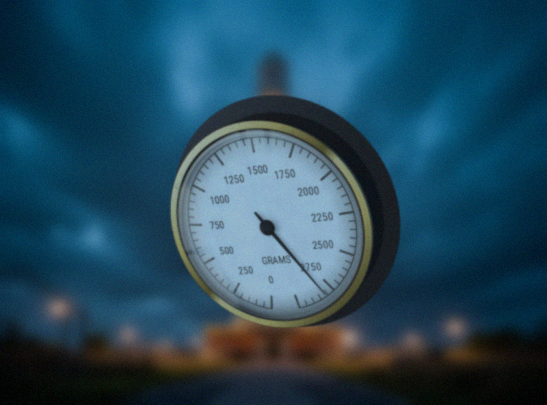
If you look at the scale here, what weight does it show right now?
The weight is 2800 g
